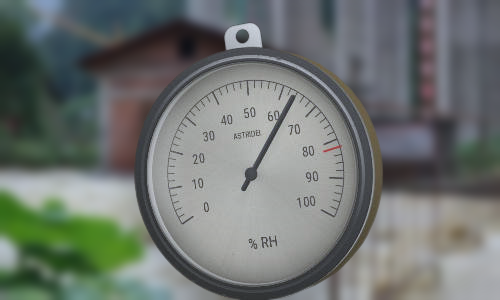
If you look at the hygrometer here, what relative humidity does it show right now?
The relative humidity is 64 %
